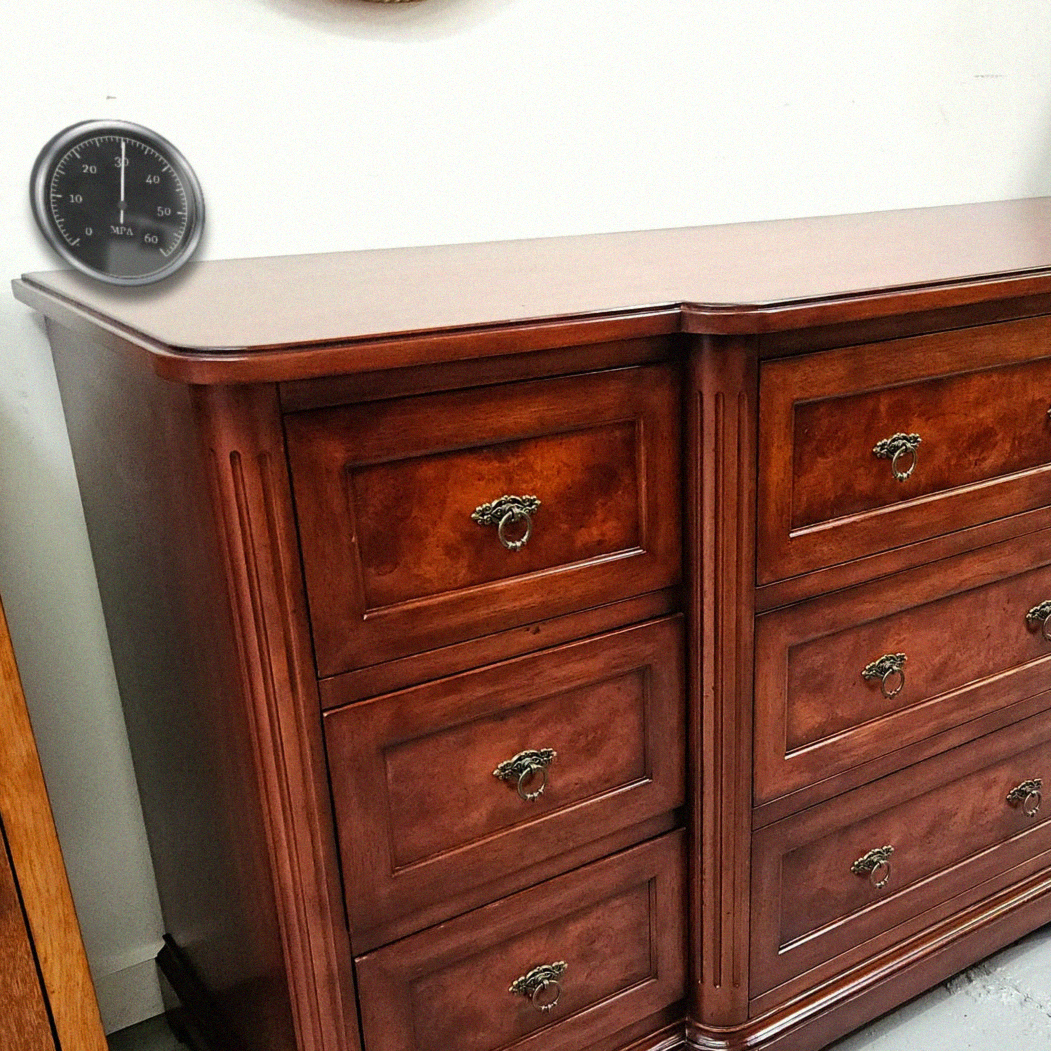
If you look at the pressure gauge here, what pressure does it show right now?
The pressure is 30 MPa
